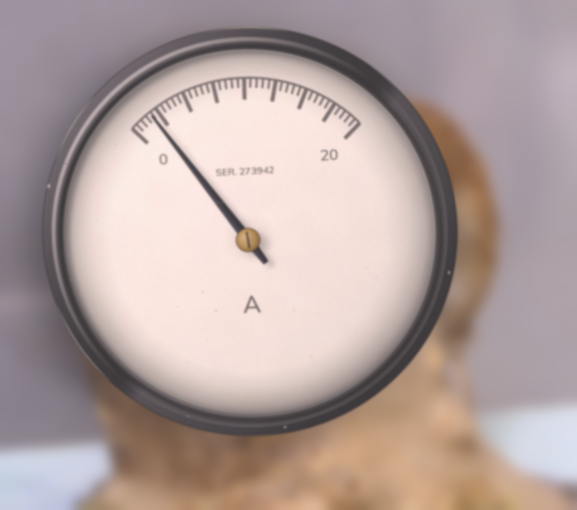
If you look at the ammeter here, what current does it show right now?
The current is 2 A
